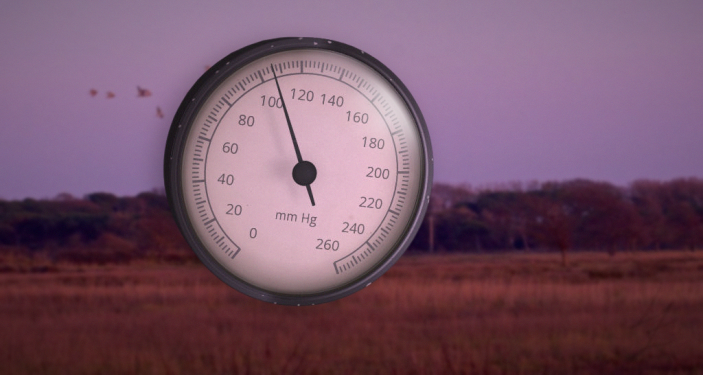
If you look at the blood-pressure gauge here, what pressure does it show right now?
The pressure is 106 mmHg
